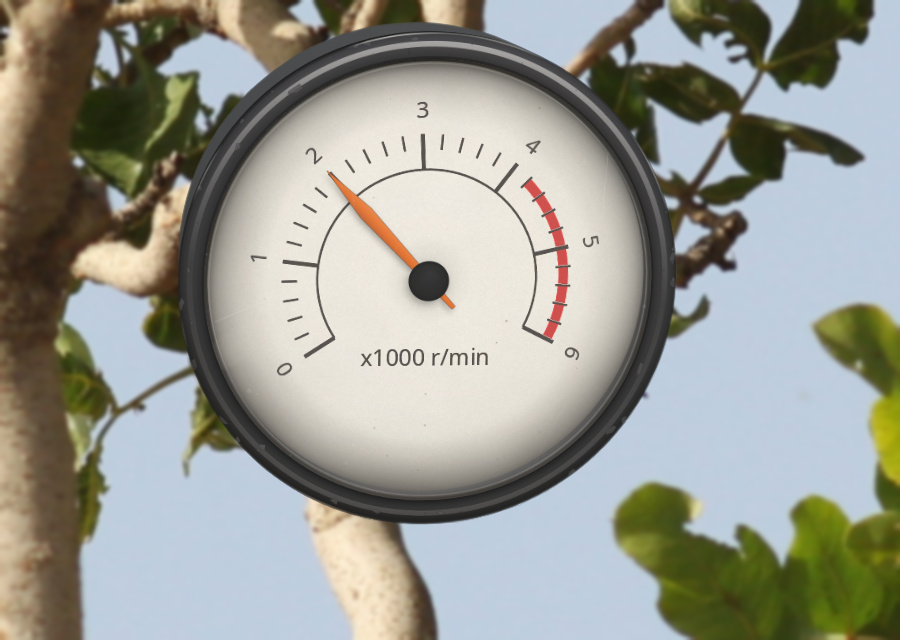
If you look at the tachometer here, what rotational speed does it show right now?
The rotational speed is 2000 rpm
